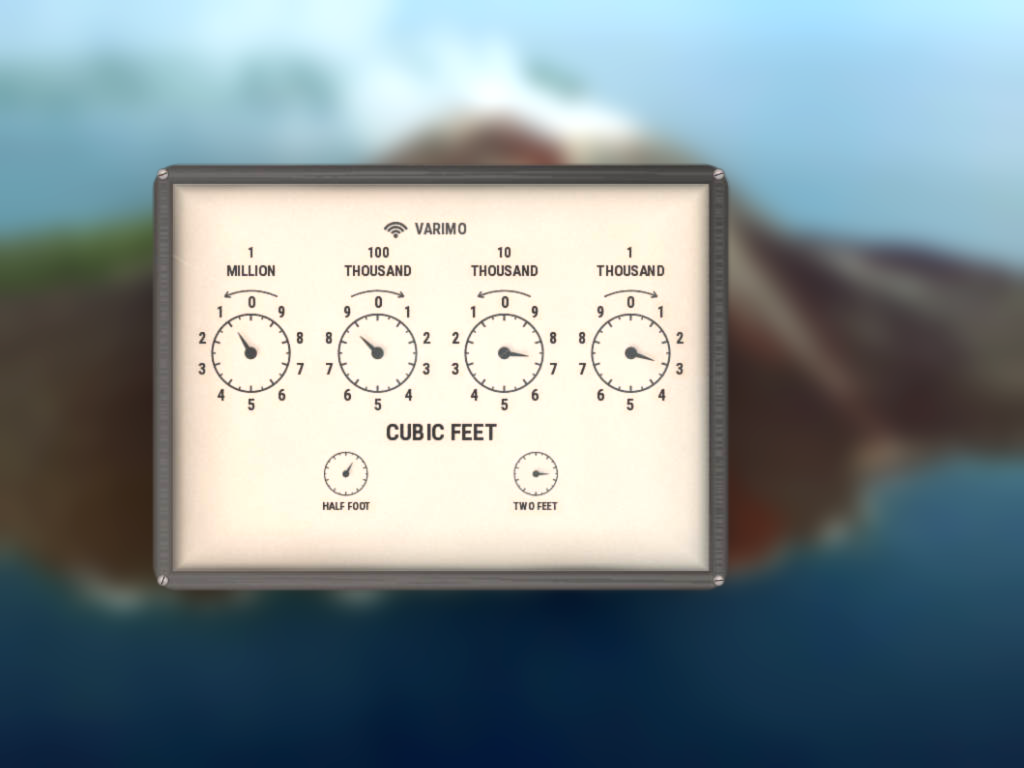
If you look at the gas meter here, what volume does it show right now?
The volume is 87300 ft³
